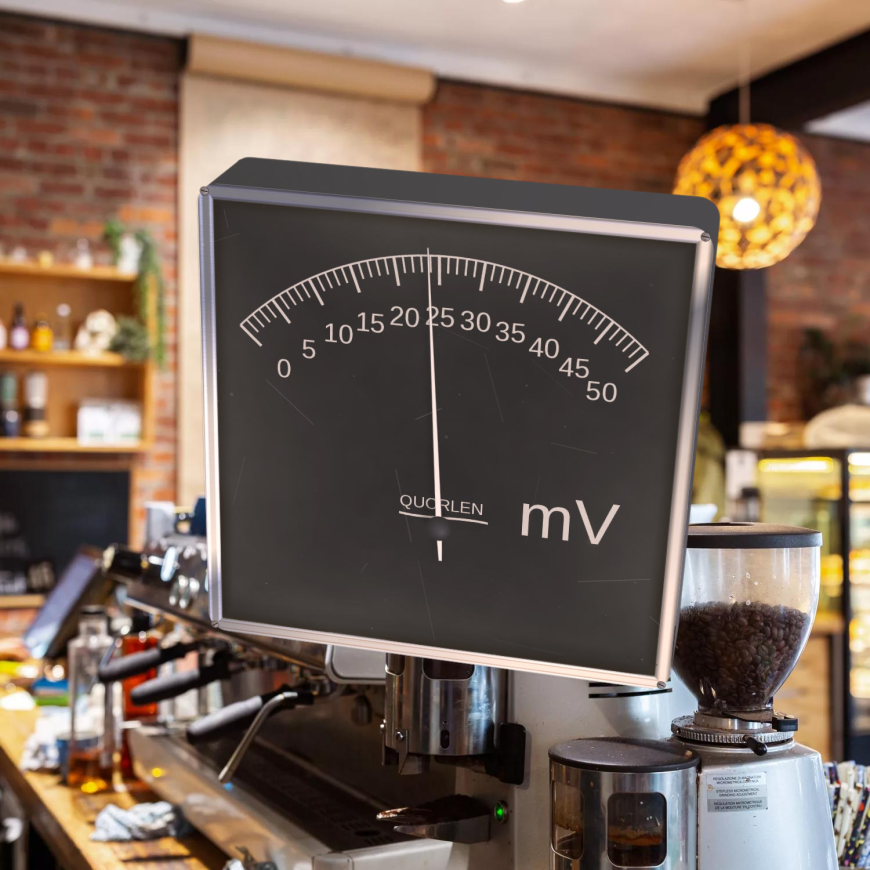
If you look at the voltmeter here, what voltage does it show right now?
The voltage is 24 mV
